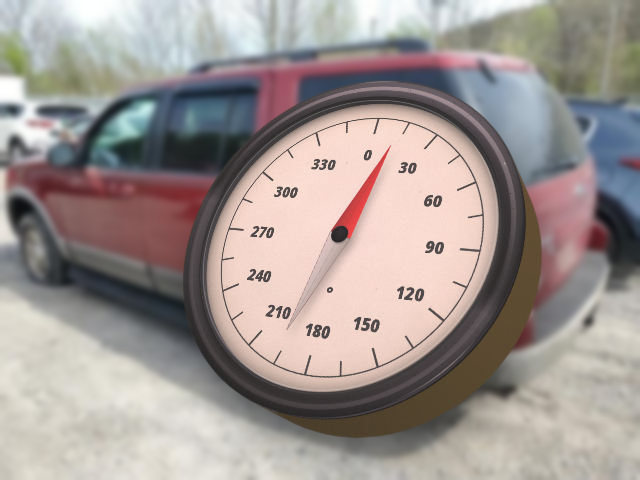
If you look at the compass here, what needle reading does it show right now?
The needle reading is 15 °
